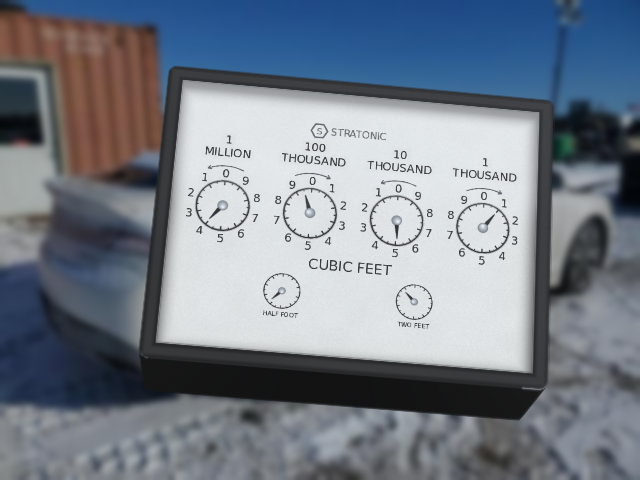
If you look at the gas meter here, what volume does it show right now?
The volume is 395100 ft³
